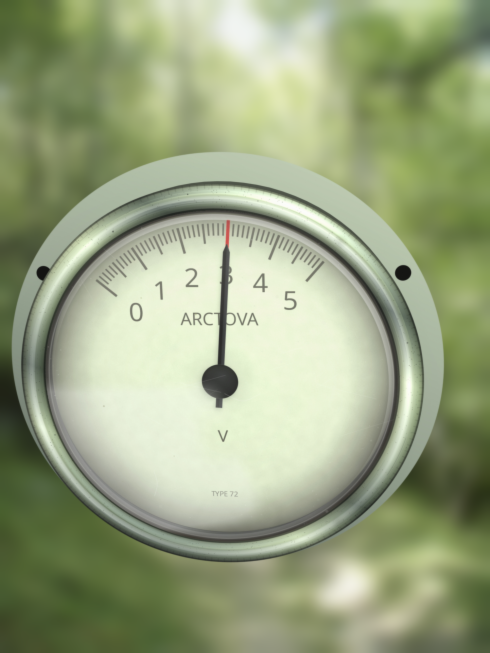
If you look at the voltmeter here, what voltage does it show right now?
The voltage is 3 V
